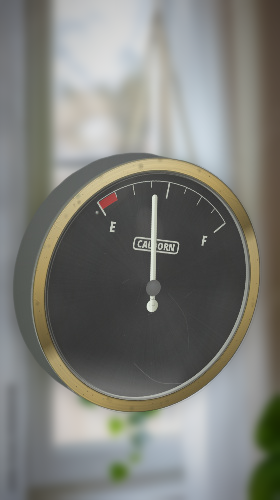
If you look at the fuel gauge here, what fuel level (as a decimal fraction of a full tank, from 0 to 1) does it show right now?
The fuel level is 0.375
